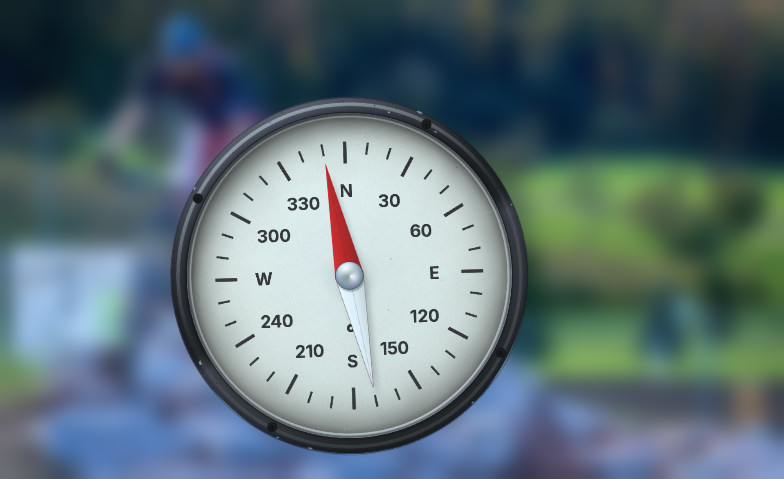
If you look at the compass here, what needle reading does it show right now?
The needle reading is 350 °
